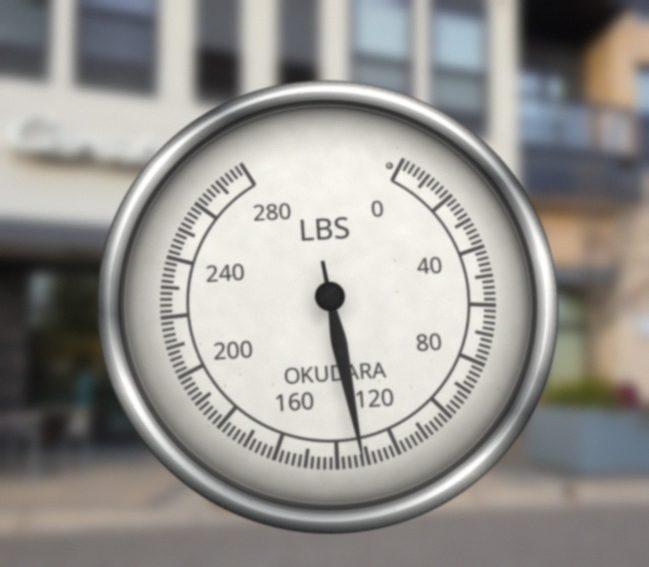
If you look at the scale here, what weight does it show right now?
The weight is 132 lb
